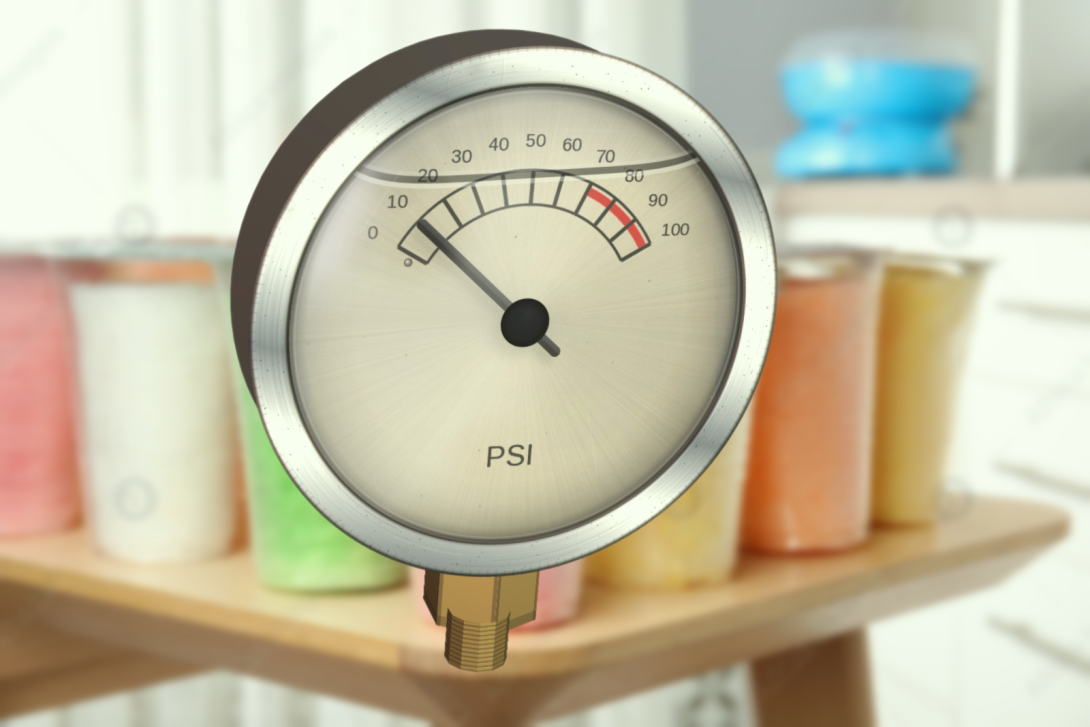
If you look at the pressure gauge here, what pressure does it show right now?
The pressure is 10 psi
